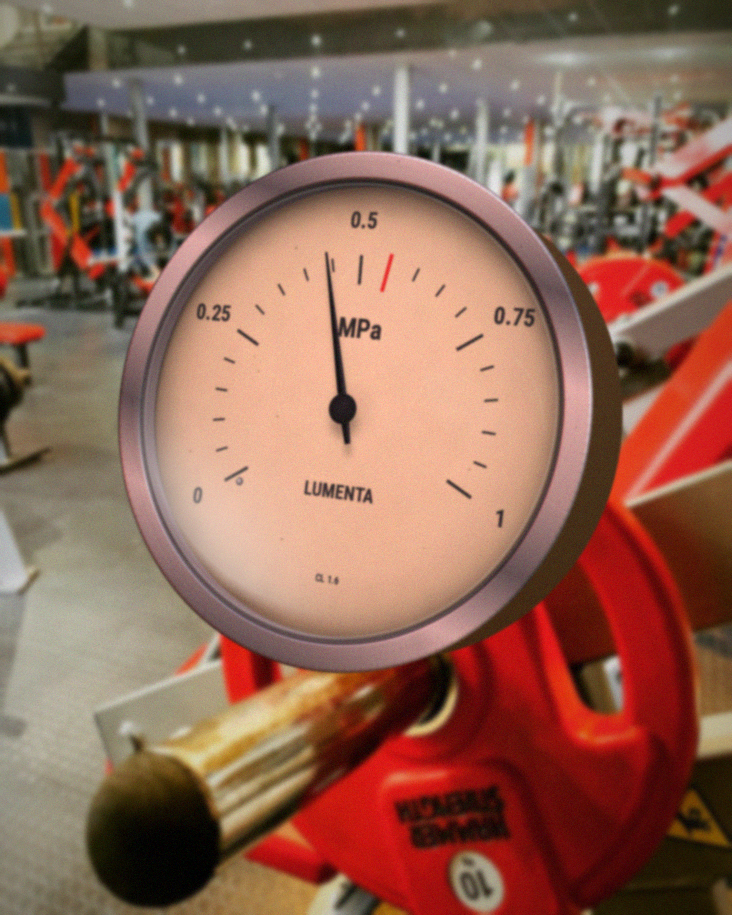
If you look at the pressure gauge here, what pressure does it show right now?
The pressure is 0.45 MPa
